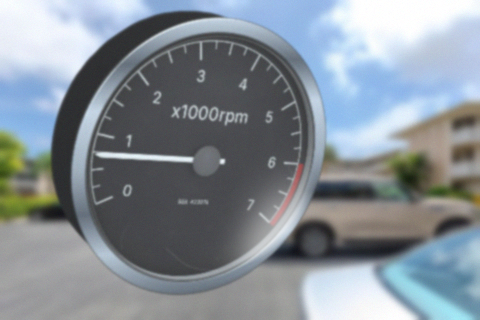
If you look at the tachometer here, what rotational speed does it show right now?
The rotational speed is 750 rpm
